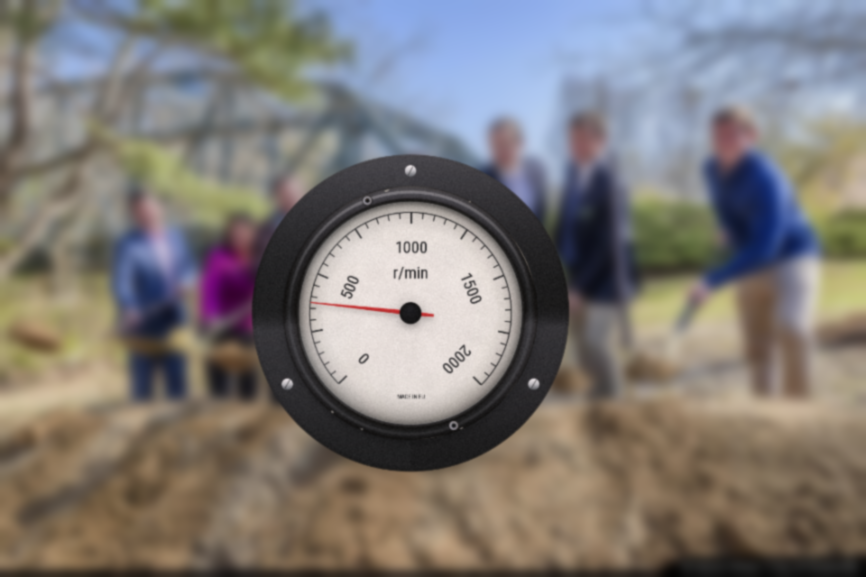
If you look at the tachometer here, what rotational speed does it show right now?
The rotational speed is 375 rpm
